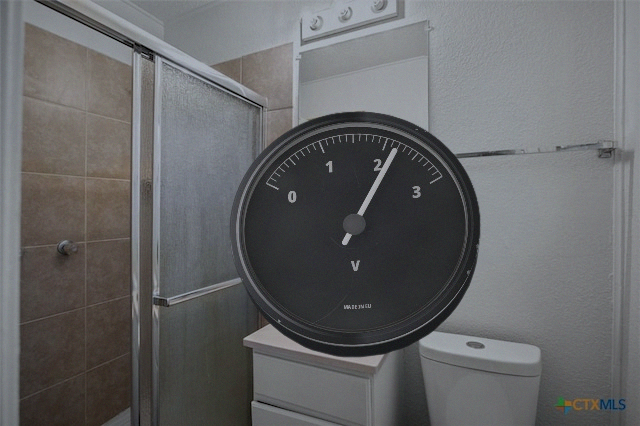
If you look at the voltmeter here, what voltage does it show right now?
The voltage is 2.2 V
